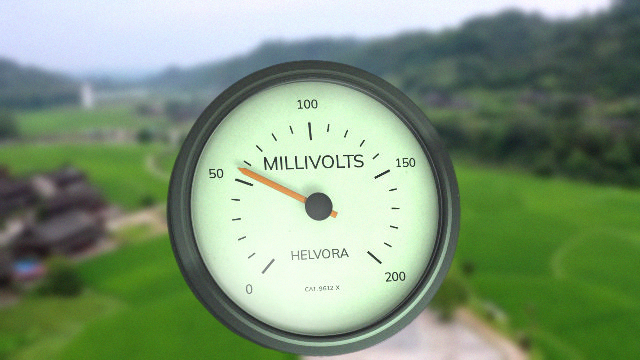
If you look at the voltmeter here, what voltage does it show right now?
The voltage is 55 mV
